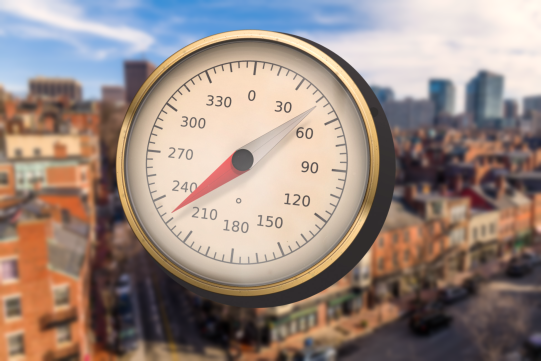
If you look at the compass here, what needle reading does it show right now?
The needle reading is 227.5 °
